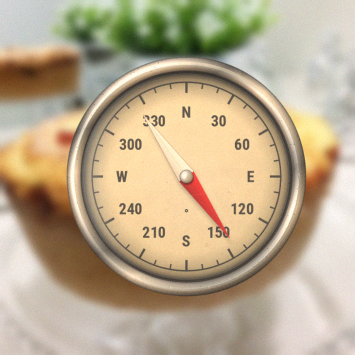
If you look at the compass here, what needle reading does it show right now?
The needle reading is 145 °
